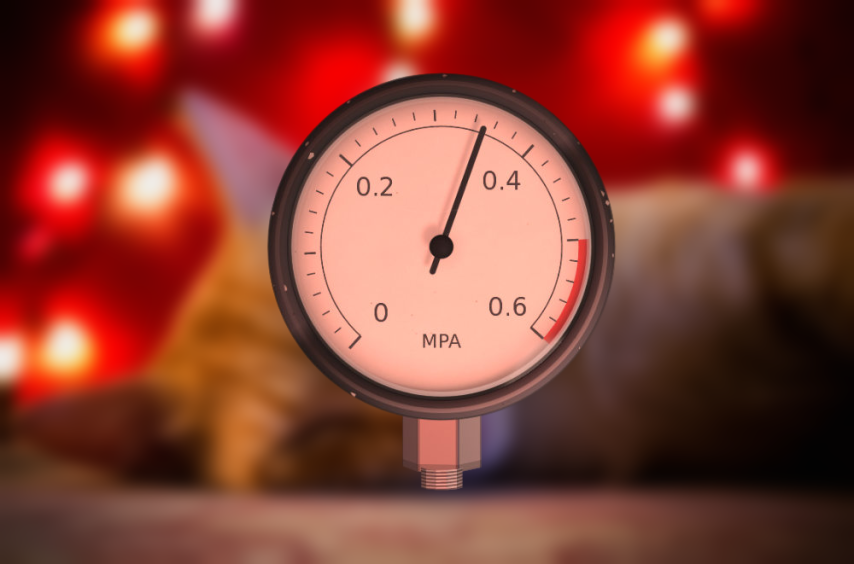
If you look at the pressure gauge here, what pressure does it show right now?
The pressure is 0.35 MPa
